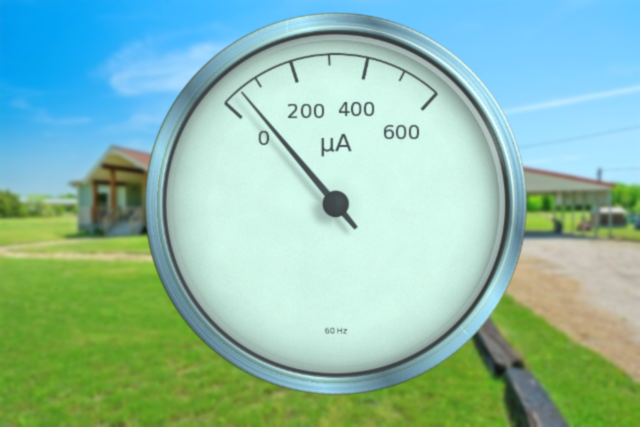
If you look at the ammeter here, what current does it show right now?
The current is 50 µA
